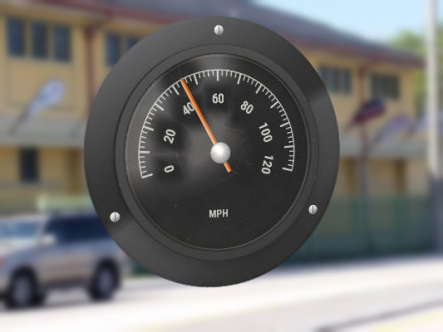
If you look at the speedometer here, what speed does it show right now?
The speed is 44 mph
